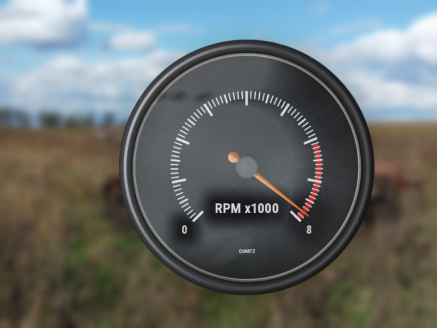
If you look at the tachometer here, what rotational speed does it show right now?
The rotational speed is 7800 rpm
